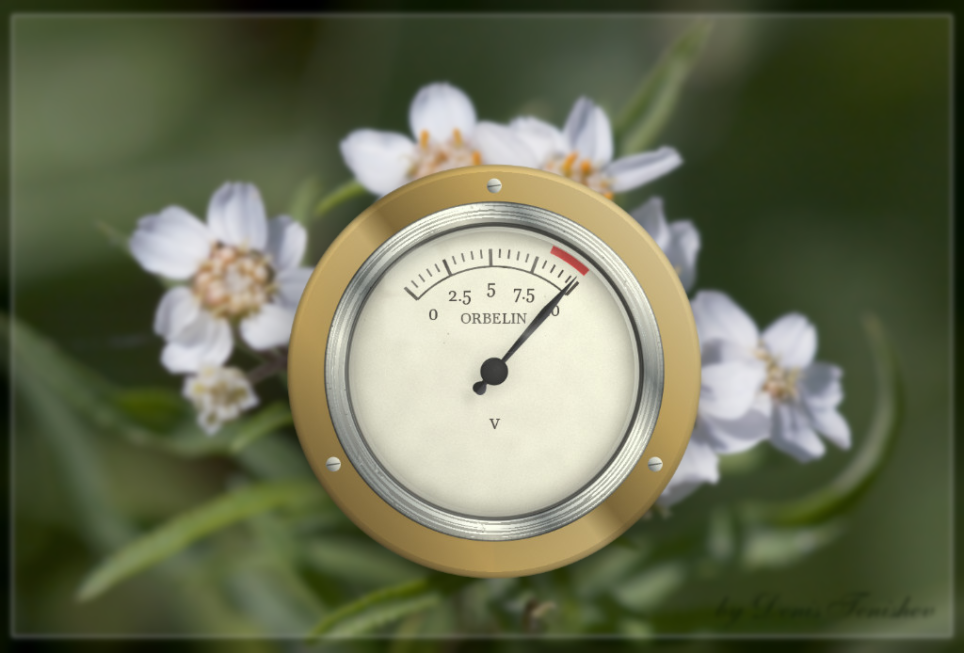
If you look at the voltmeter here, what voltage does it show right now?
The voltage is 9.75 V
